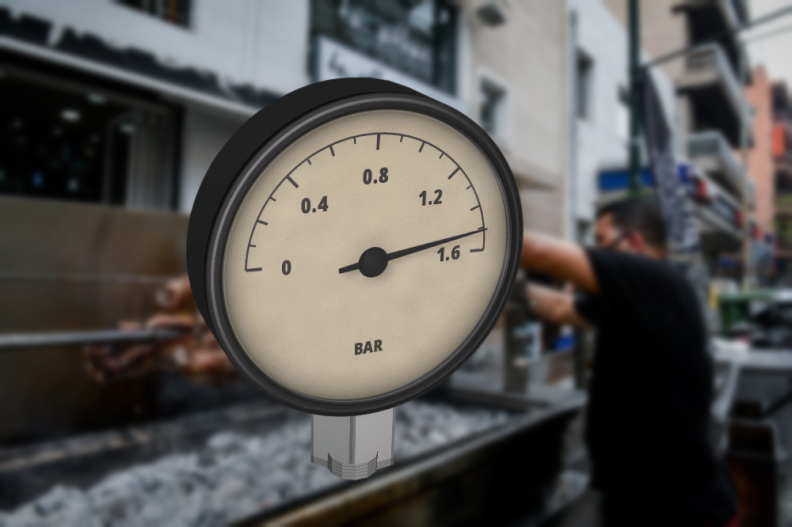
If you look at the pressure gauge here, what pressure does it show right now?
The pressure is 1.5 bar
